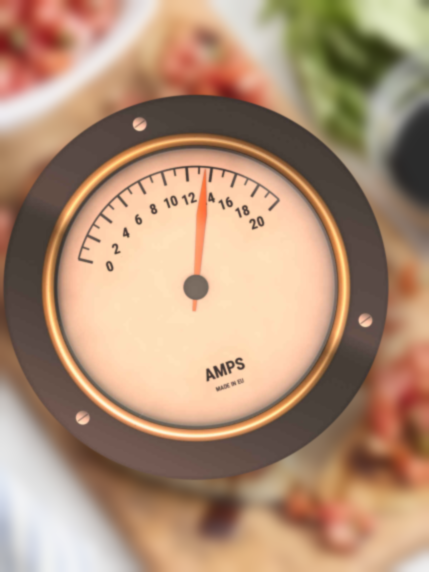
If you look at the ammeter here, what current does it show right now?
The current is 13.5 A
